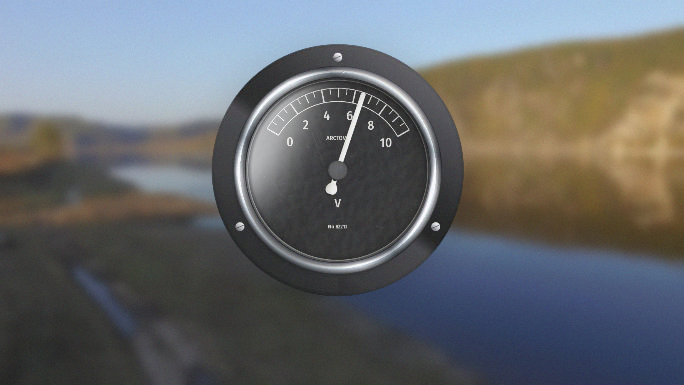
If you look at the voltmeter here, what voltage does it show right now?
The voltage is 6.5 V
